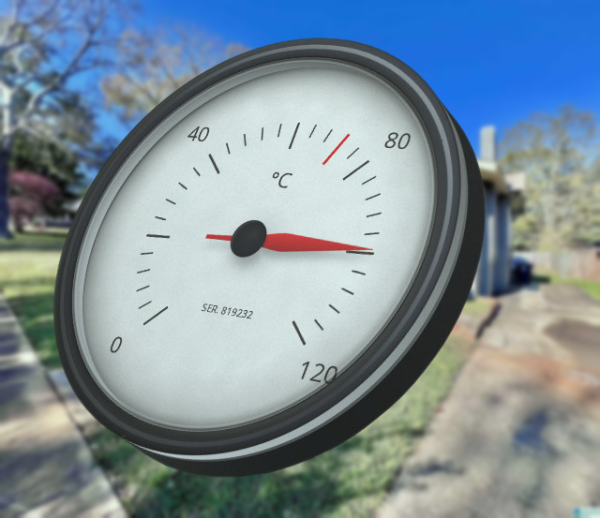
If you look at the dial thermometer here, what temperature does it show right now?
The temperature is 100 °C
